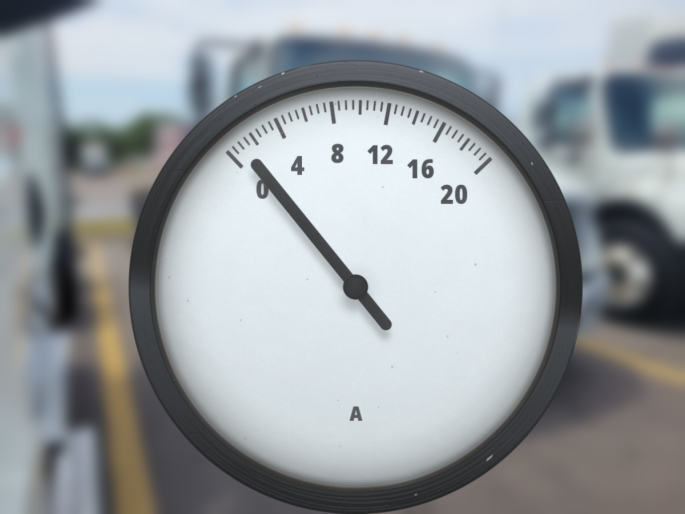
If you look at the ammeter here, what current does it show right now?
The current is 1 A
